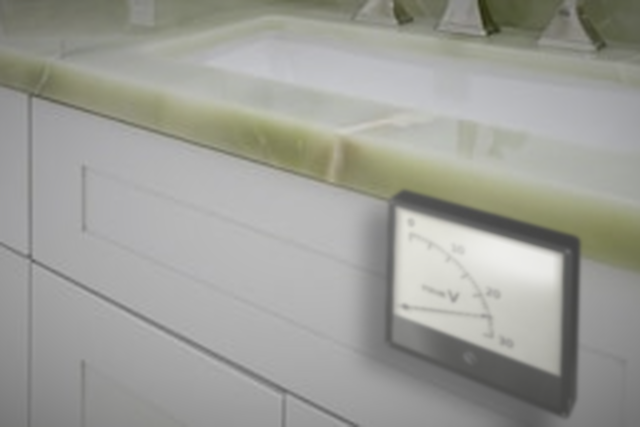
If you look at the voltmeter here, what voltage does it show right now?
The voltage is 25 V
